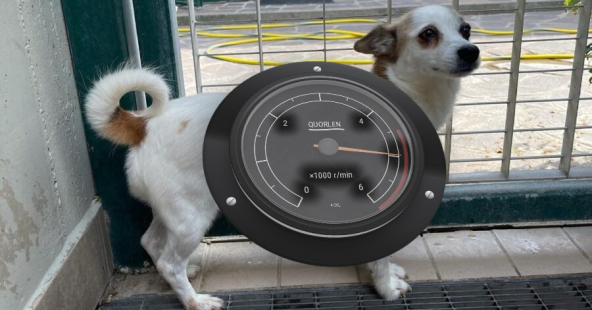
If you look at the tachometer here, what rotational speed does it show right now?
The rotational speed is 5000 rpm
